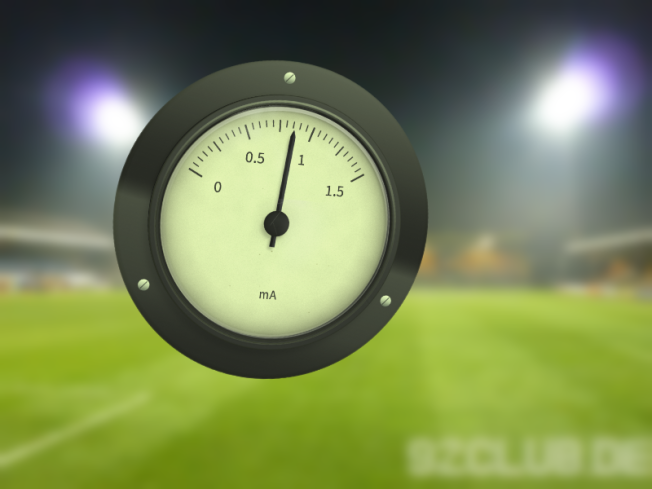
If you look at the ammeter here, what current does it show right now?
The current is 0.85 mA
